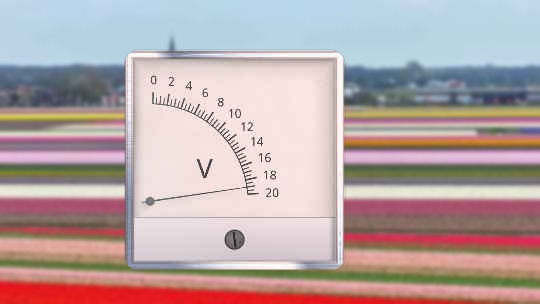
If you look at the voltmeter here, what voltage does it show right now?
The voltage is 19 V
